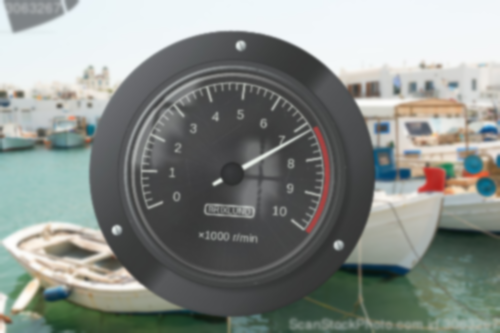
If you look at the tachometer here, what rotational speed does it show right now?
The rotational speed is 7200 rpm
